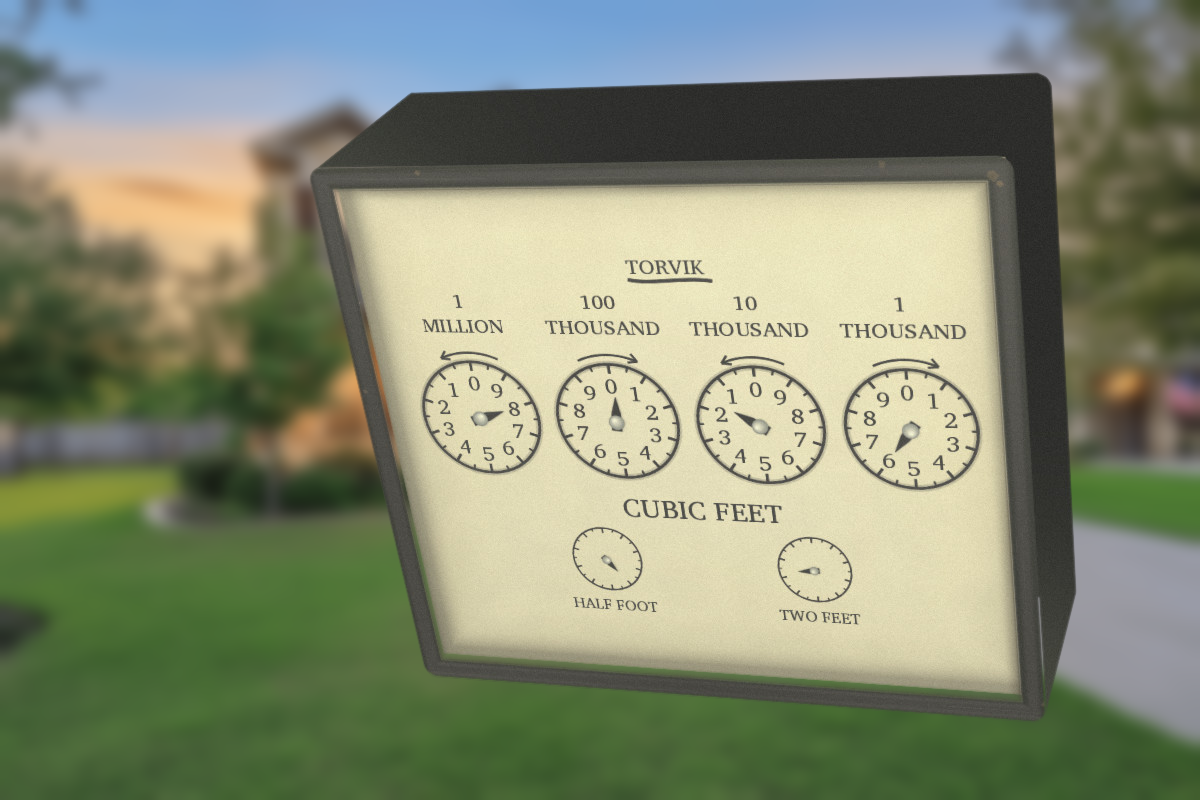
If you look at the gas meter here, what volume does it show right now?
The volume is 801600 ft³
